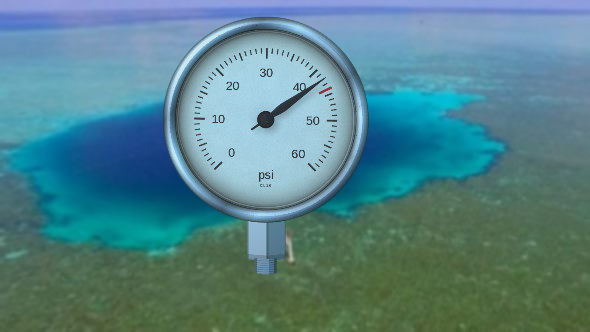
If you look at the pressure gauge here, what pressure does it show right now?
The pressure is 42 psi
